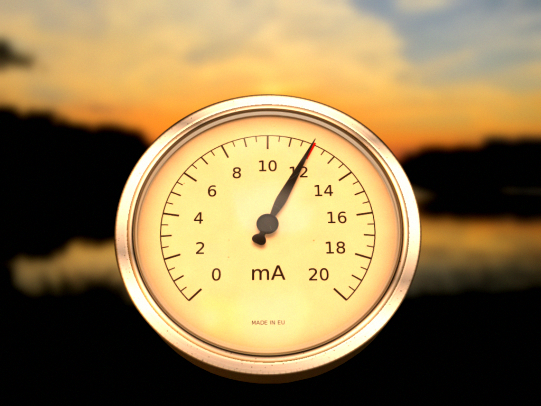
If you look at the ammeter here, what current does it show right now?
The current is 12 mA
